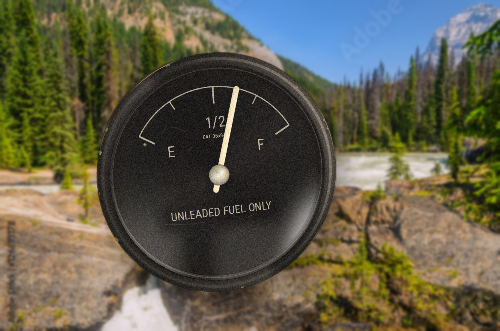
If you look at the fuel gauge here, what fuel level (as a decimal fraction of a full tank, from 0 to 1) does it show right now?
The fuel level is 0.625
